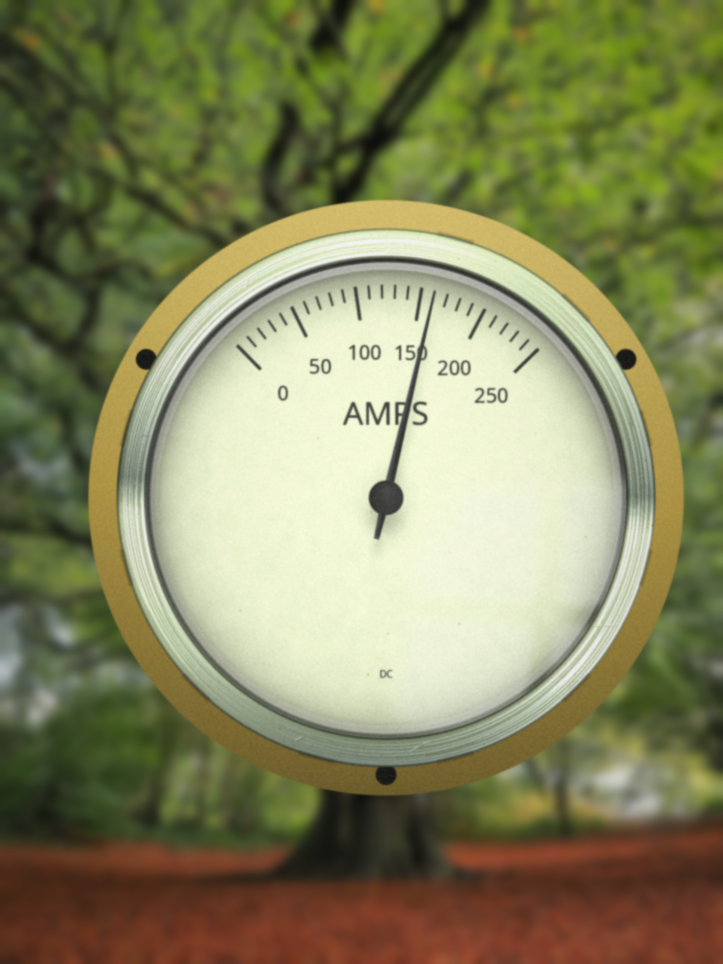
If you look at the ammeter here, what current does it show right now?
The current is 160 A
